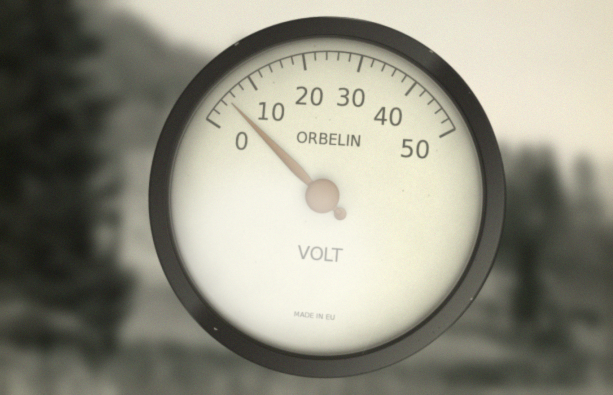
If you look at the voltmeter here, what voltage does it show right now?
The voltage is 5 V
